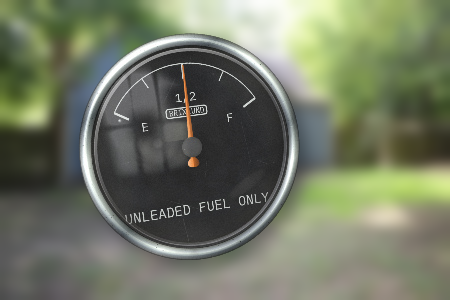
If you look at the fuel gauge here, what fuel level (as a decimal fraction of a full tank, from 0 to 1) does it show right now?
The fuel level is 0.5
